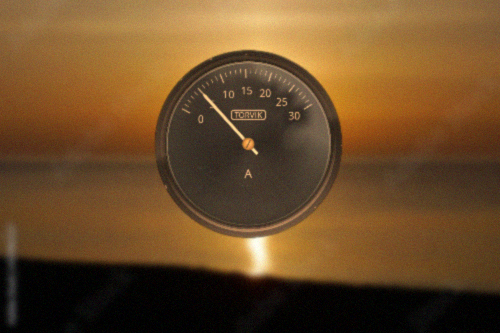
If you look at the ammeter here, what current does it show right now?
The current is 5 A
